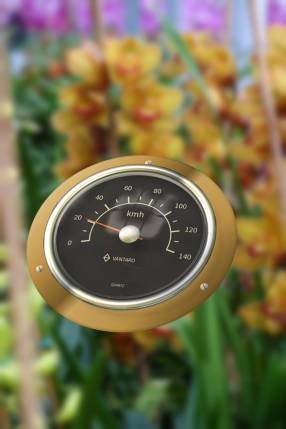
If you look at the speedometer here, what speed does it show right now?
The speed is 20 km/h
